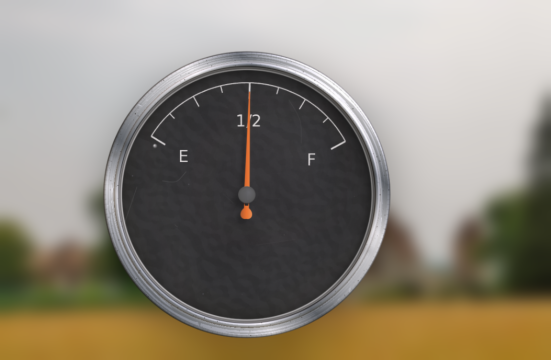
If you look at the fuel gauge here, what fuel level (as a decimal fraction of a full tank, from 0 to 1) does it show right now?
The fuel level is 0.5
